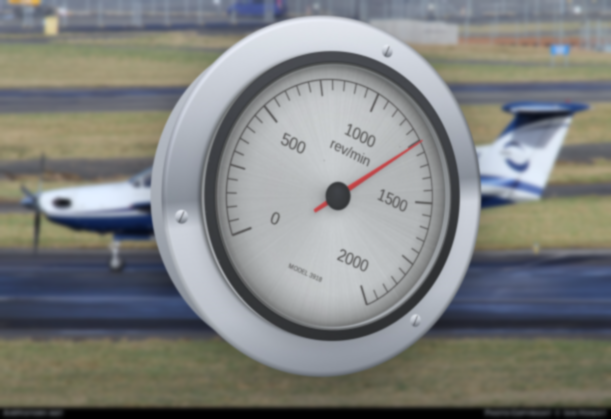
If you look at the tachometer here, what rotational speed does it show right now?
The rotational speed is 1250 rpm
